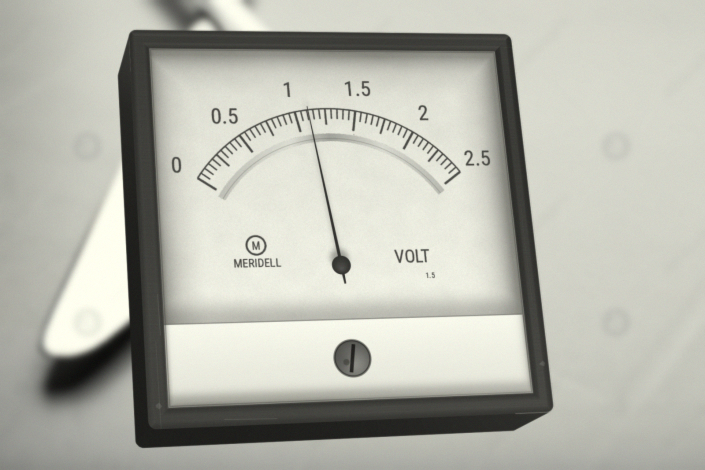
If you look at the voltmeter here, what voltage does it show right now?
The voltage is 1.1 V
